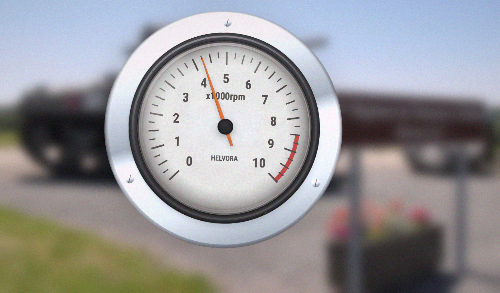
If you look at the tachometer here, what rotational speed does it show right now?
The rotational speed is 4250 rpm
